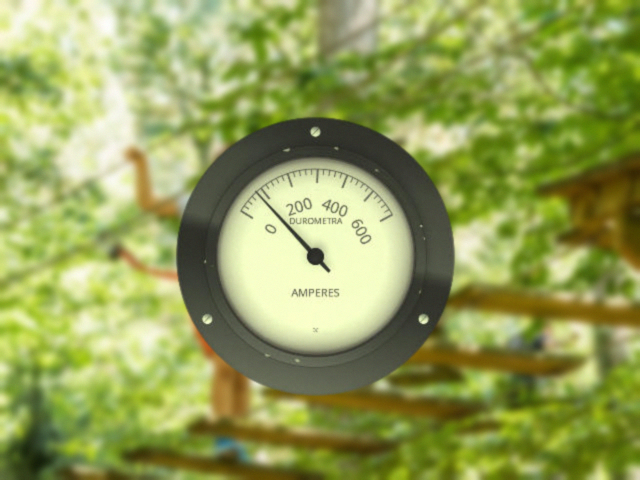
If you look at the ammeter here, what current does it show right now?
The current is 80 A
